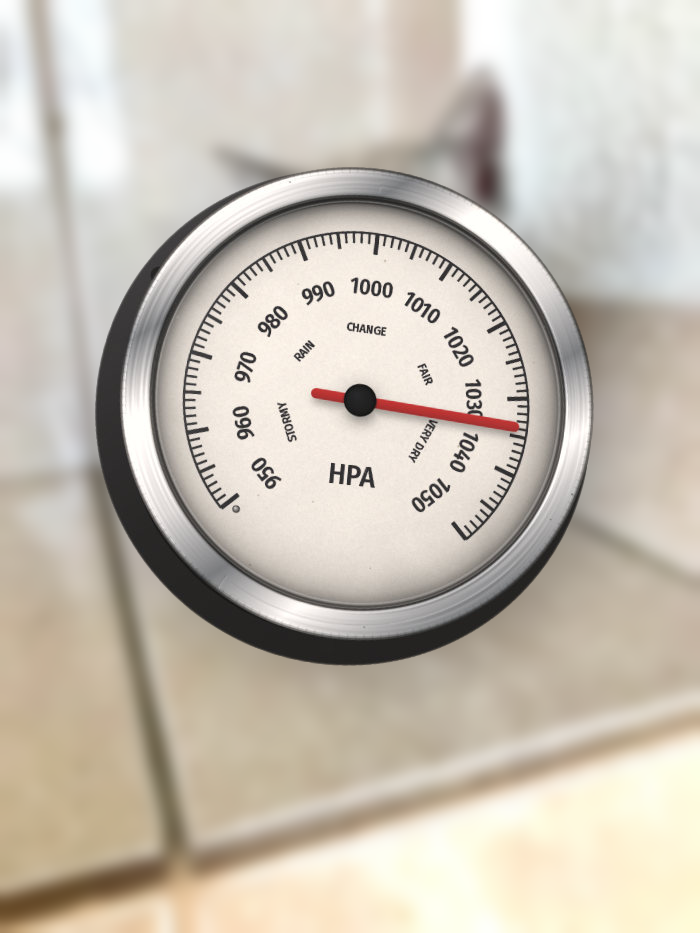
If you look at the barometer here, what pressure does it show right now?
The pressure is 1034 hPa
